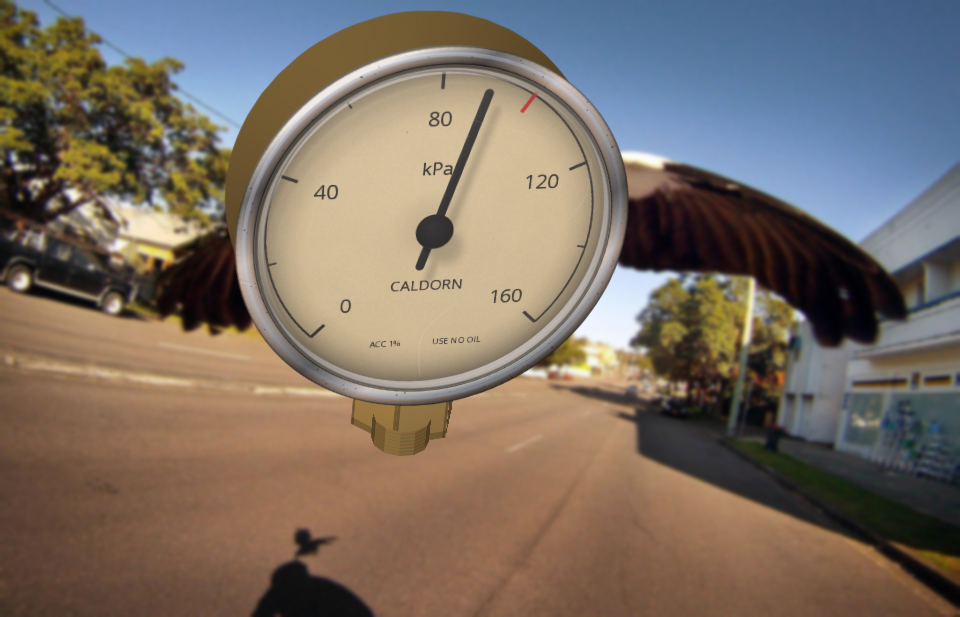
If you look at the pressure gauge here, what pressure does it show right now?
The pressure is 90 kPa
